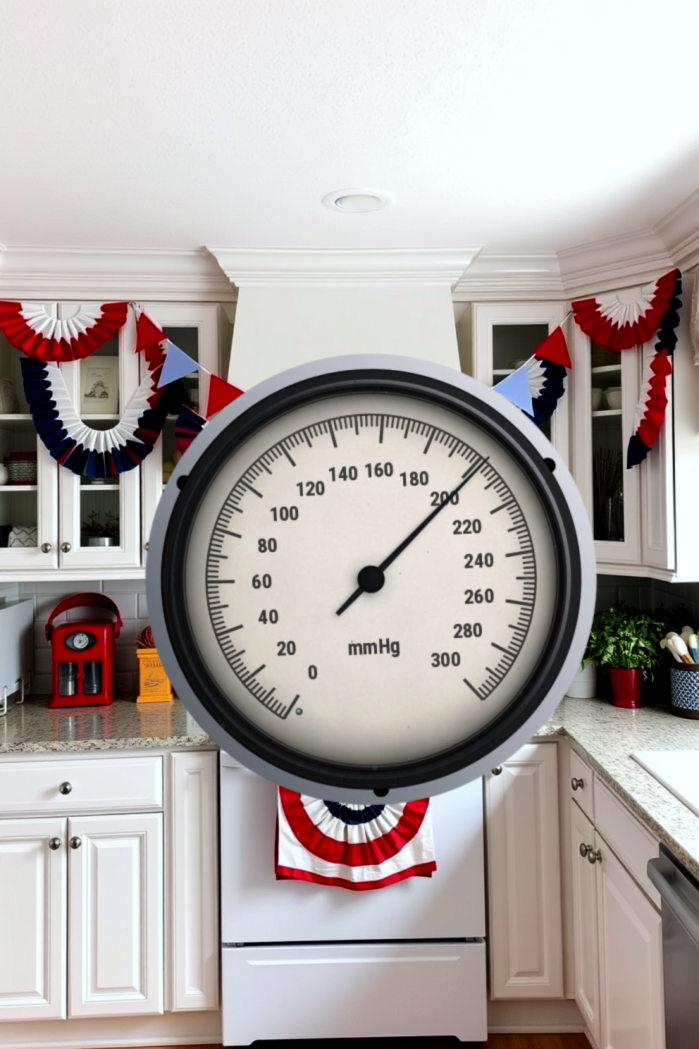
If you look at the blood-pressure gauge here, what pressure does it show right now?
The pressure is 202 mmHg
